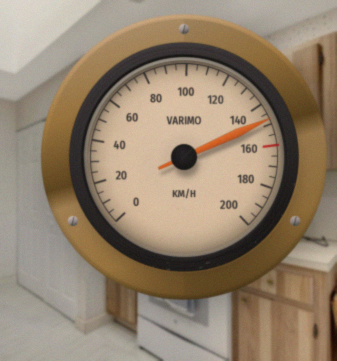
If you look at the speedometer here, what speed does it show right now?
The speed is 147.5 km/h
